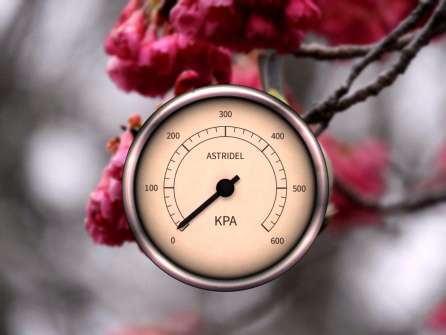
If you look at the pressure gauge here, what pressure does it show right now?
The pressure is 10 kPa
